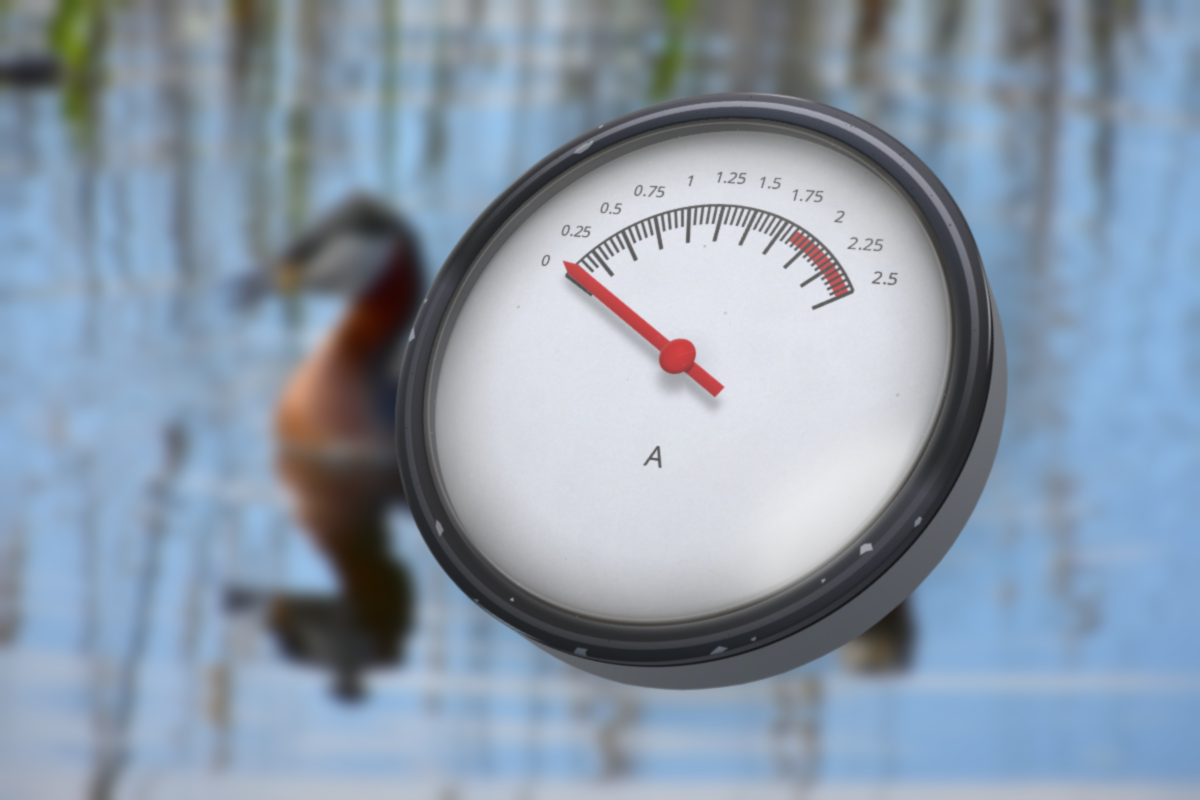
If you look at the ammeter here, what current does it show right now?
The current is 0.05 A
